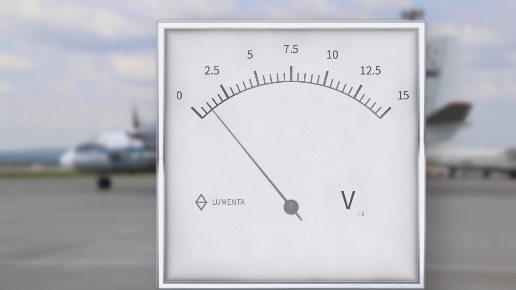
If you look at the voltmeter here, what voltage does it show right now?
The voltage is 1 V
